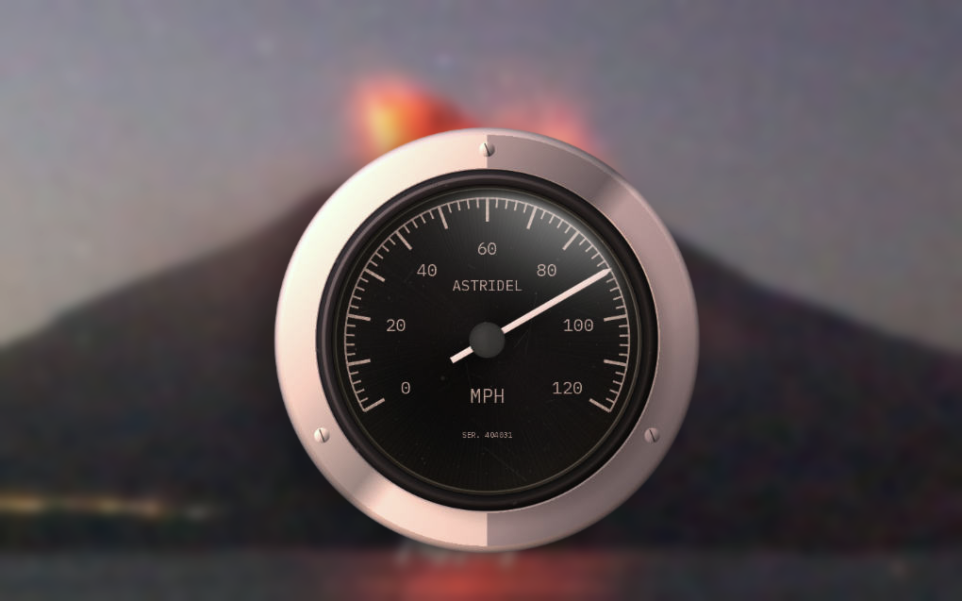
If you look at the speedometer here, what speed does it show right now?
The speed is 90 mph
